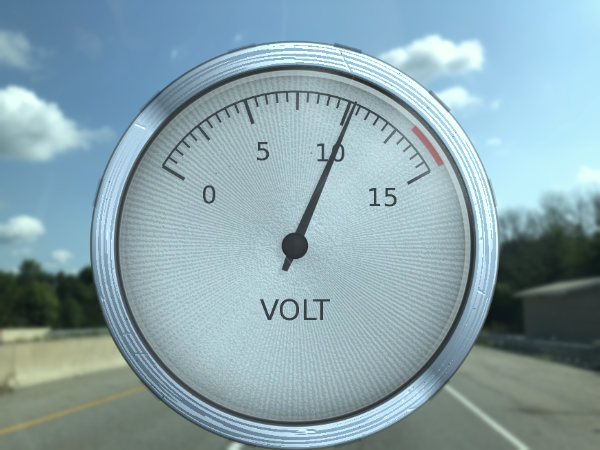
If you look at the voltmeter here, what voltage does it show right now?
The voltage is 10.25 V
